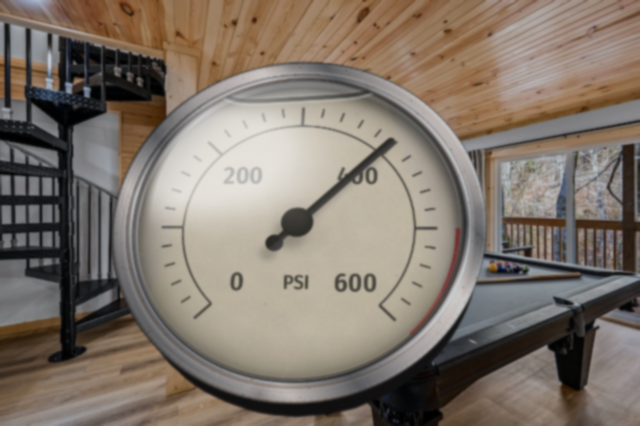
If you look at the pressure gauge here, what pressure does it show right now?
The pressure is 400 psi
